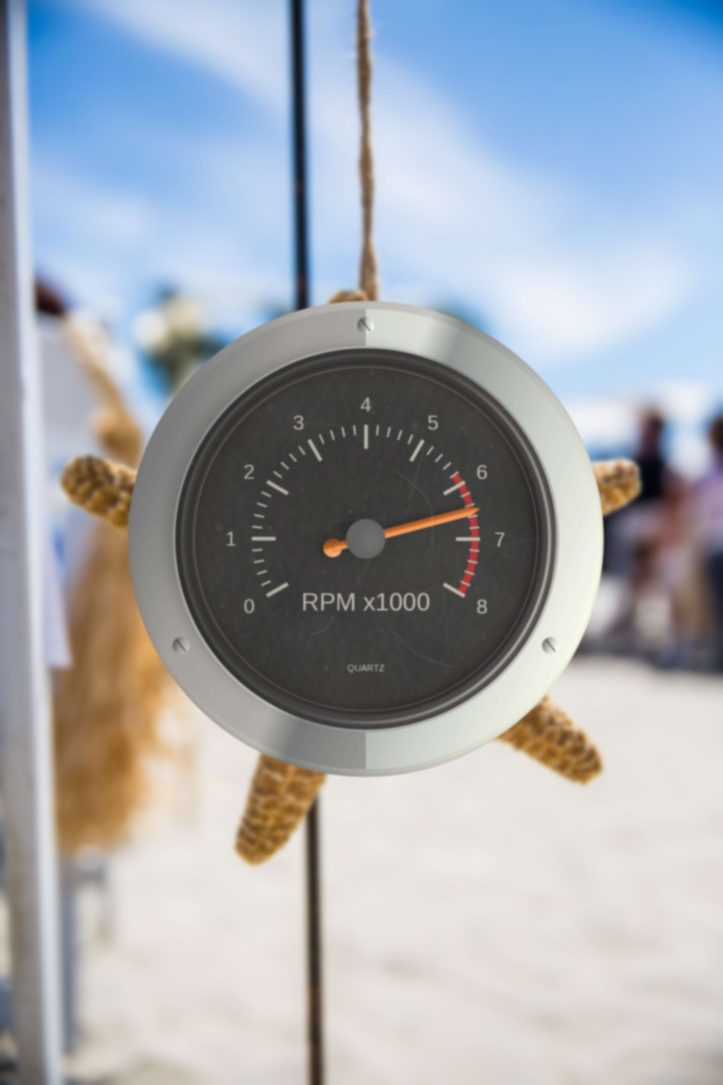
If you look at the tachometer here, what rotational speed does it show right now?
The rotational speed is 6500 rpm
